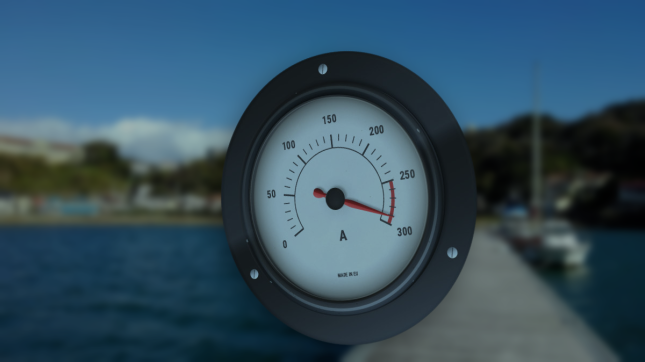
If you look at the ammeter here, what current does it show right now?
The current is 290 A
